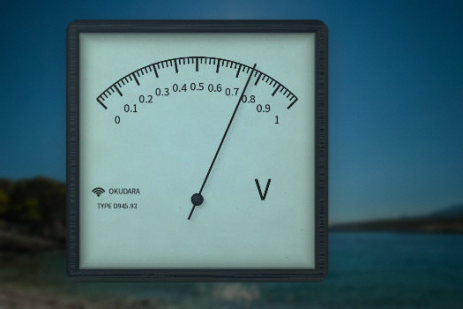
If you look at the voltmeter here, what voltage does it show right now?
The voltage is 0.76 V
